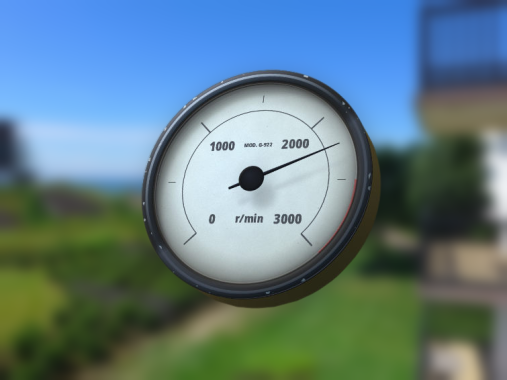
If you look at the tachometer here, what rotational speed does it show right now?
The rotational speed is 2250 rpm
